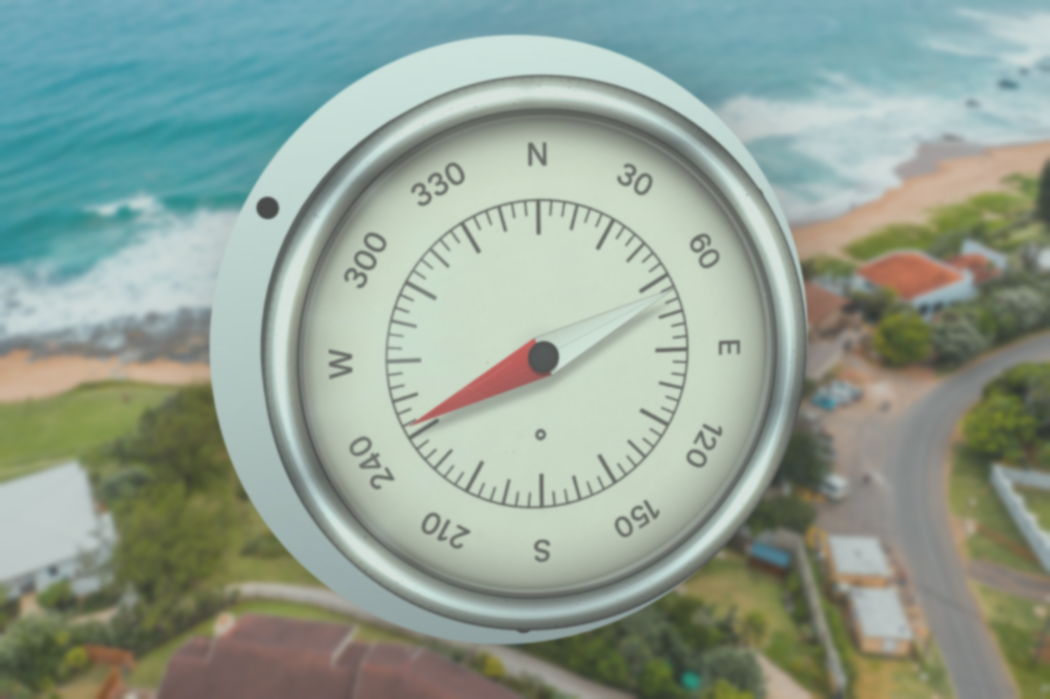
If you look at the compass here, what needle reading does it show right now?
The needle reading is 245 °
